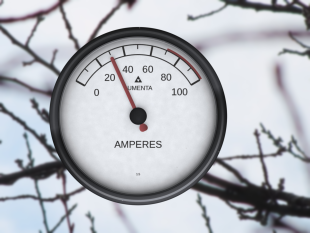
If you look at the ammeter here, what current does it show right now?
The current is 30 A
